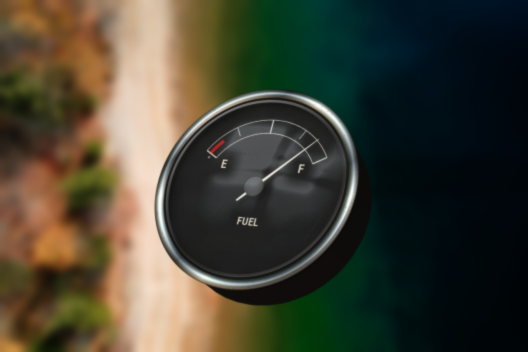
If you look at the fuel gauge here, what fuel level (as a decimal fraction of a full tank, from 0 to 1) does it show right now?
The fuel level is 0.875
